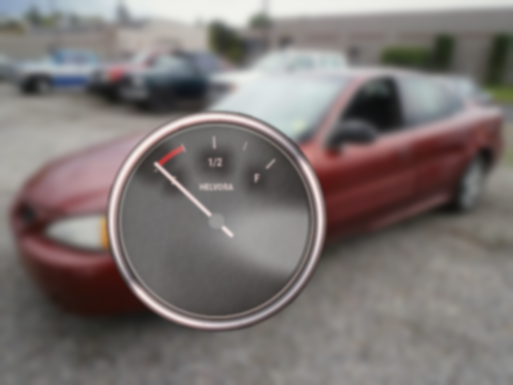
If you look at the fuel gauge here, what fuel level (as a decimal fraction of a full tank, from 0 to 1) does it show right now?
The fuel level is 0
